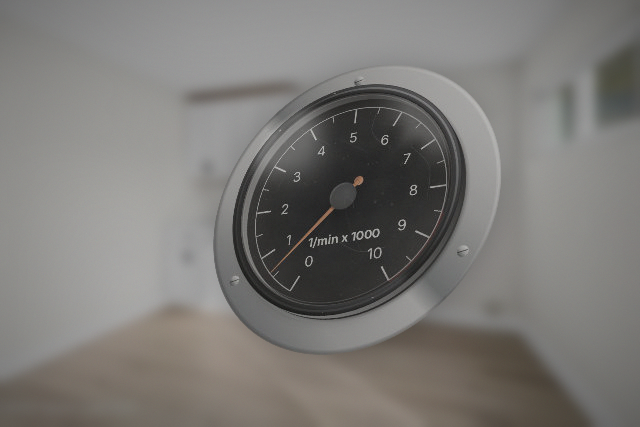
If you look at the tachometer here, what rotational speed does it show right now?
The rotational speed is 500 rpm
